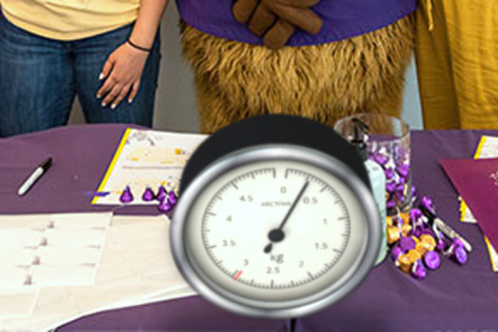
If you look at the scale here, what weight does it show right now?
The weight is 0.25 kg
